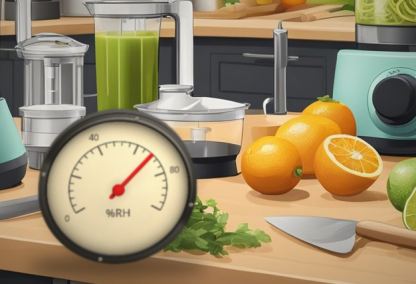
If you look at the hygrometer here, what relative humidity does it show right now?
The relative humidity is 68 %
